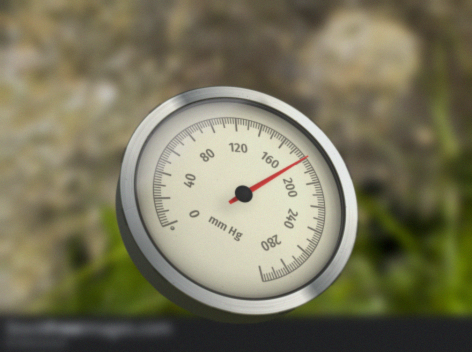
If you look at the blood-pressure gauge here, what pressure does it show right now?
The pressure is 180 mmHg
